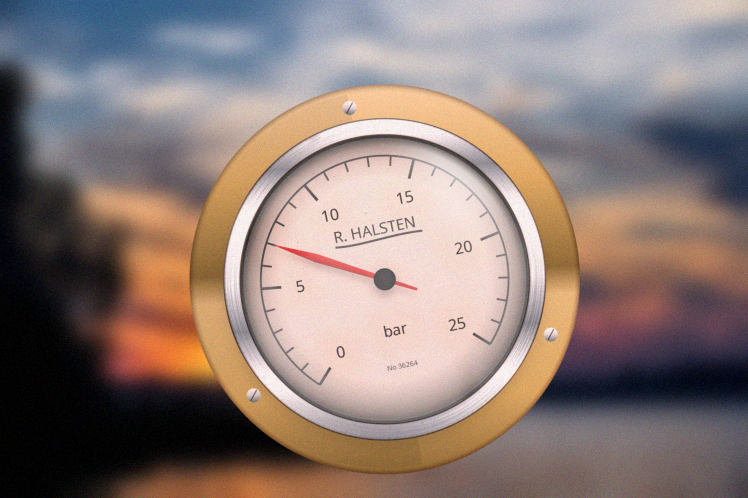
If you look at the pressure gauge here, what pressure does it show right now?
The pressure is 7 bar
